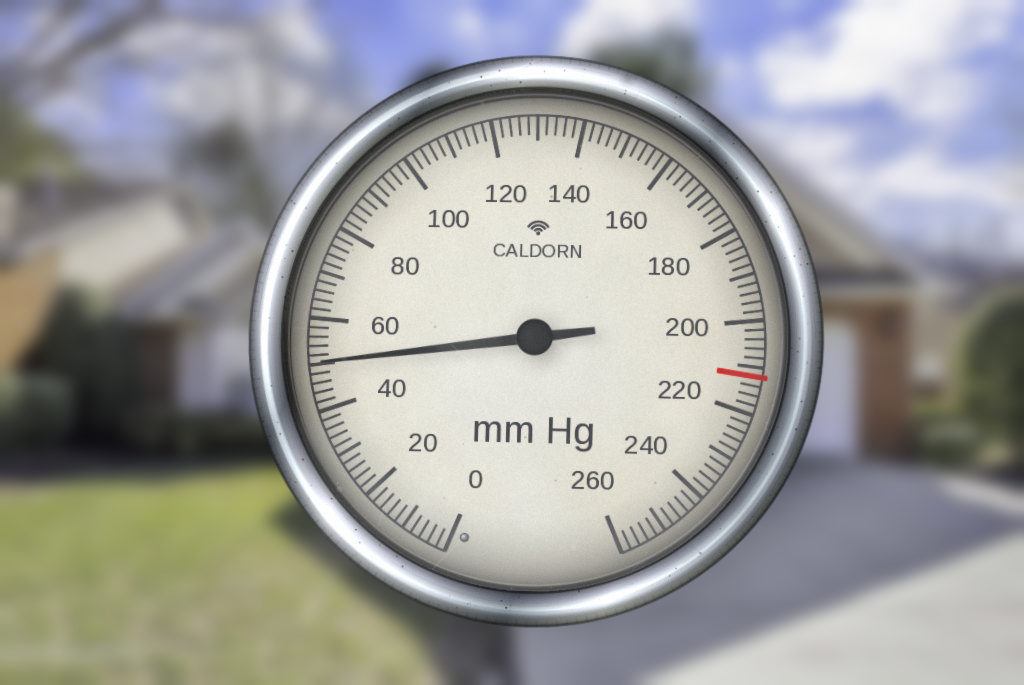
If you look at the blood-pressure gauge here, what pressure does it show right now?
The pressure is 50 mmHg
